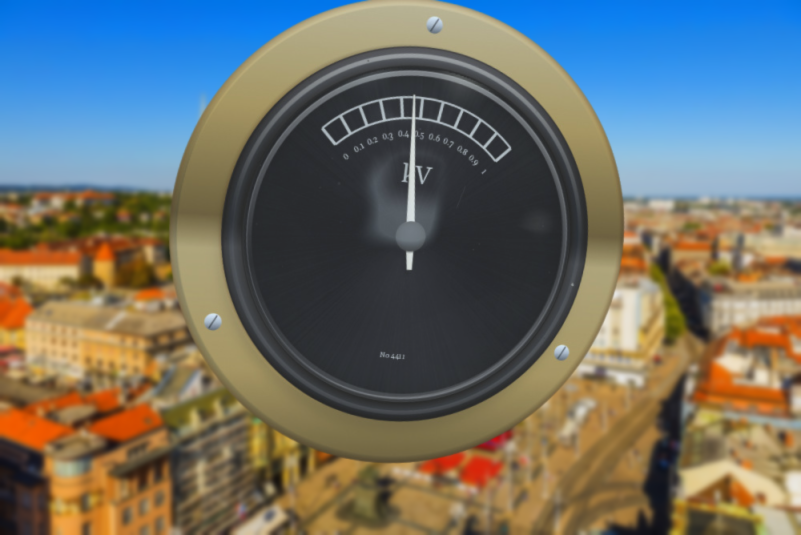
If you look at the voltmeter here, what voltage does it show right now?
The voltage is 0.45 kV
